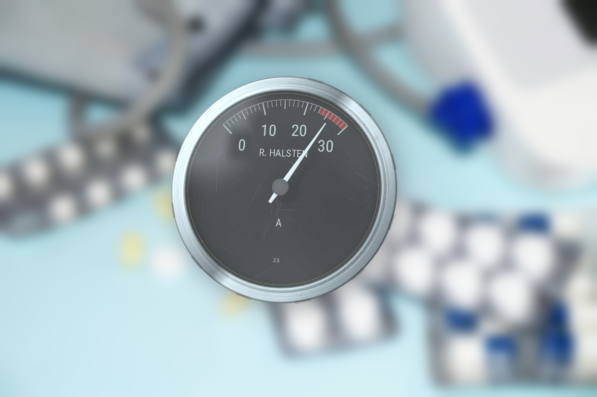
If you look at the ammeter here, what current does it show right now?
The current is 26 A
